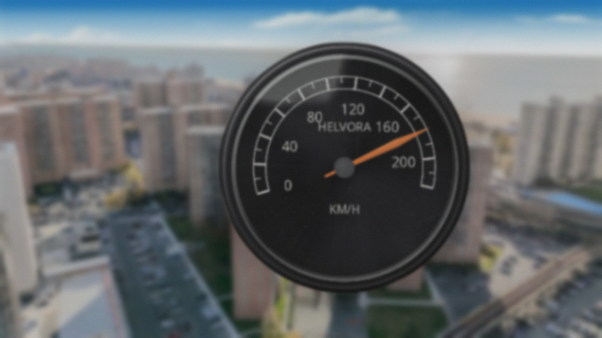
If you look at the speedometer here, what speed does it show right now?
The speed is 180 km/h
